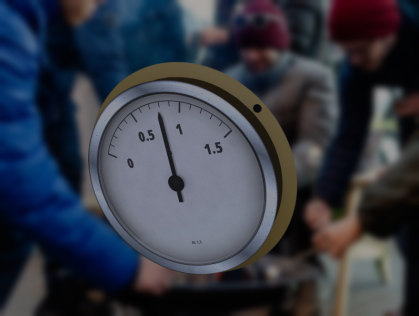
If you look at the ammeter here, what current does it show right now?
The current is 0.8 A
